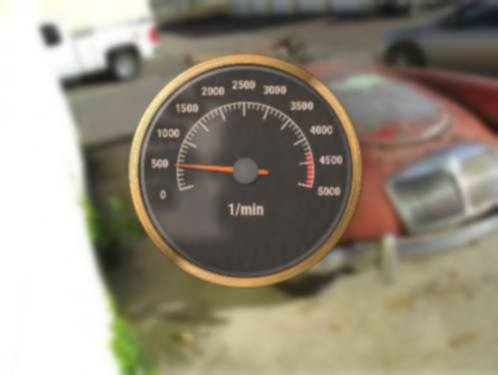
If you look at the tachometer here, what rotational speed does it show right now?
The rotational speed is 500 rpm
